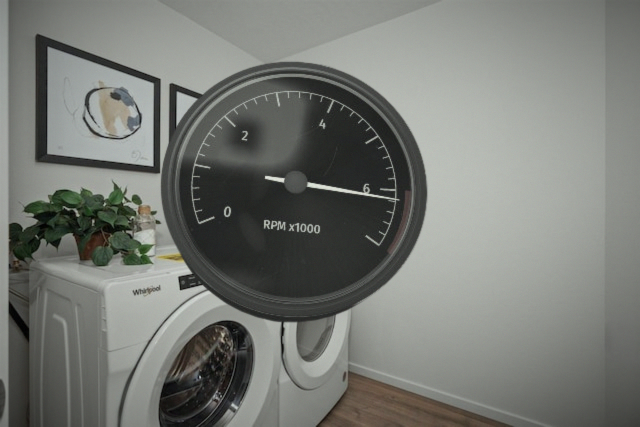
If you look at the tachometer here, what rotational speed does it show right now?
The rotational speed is 6200 rpm
